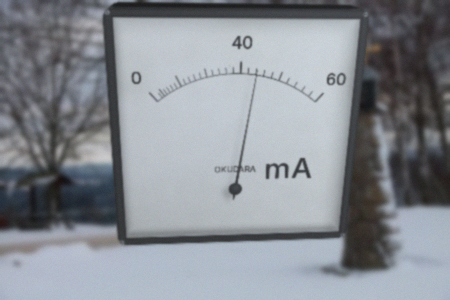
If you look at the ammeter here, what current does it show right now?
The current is 44 mA
